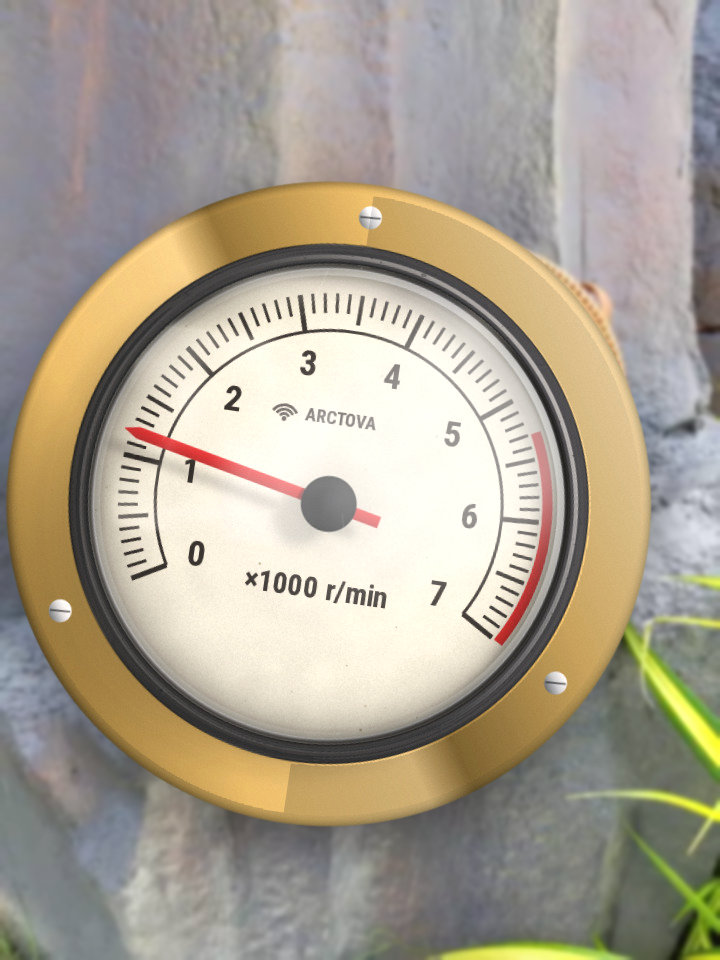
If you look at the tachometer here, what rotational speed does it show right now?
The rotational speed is 1200 rpm
